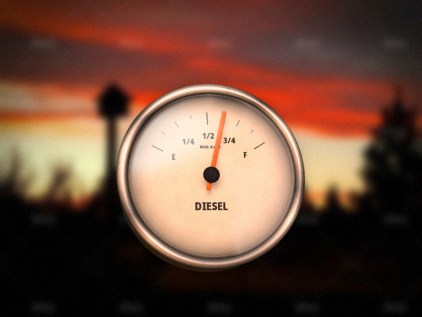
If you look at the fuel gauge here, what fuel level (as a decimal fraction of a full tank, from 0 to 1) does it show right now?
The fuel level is 0.625
